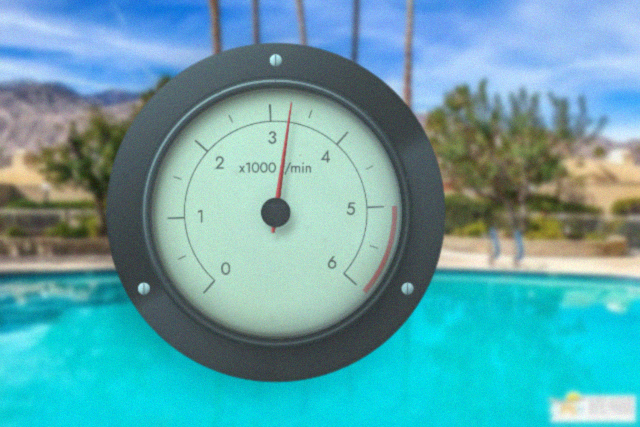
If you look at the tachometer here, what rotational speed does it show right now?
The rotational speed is 3250 rpm
